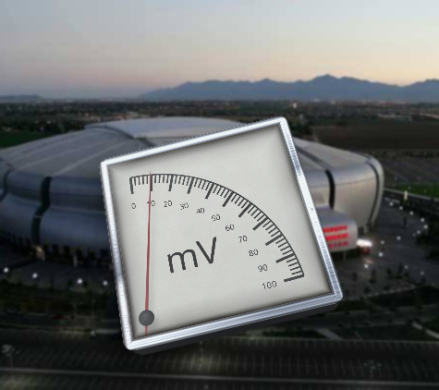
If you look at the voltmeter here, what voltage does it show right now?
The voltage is 10 mV
